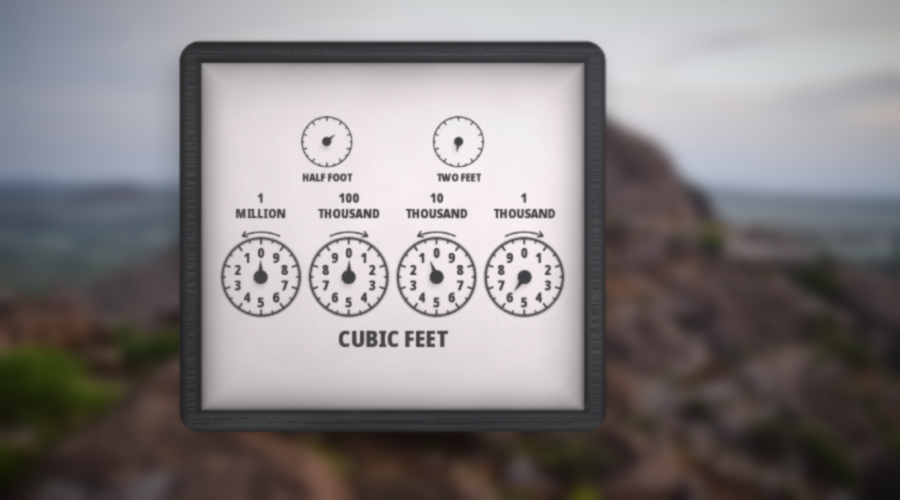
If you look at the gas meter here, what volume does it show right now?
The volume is 600 ft³
